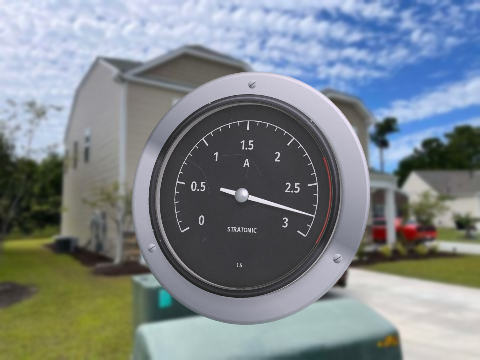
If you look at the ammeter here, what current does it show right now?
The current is 2.8 A
